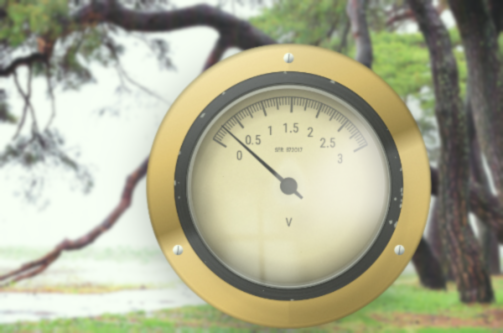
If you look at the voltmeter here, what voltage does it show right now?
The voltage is 0.25 V
